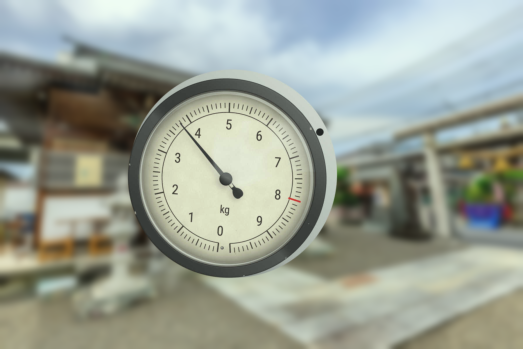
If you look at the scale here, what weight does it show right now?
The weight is 3.8 kg
